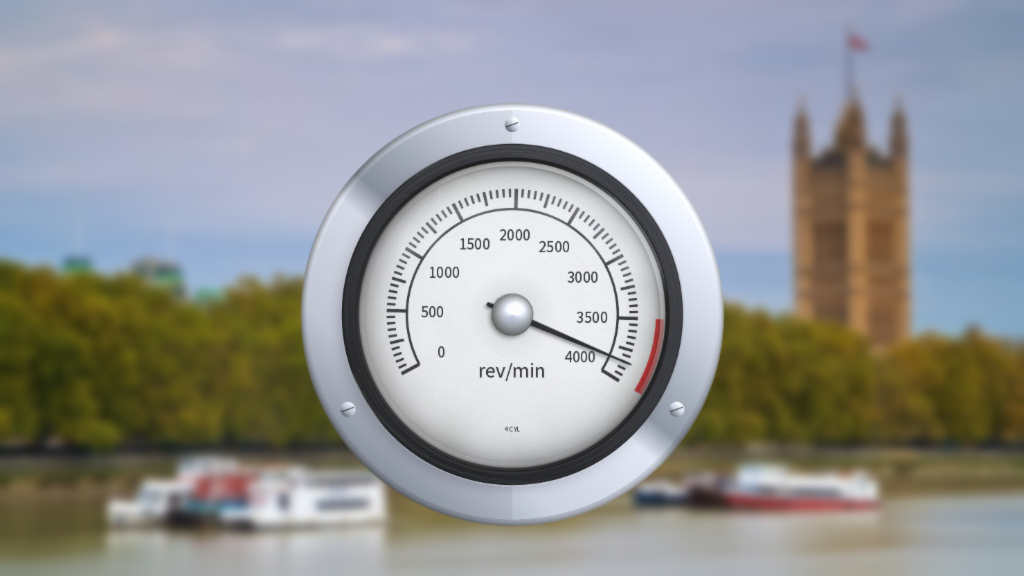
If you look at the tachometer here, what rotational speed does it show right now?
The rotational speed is 3850 rpm
